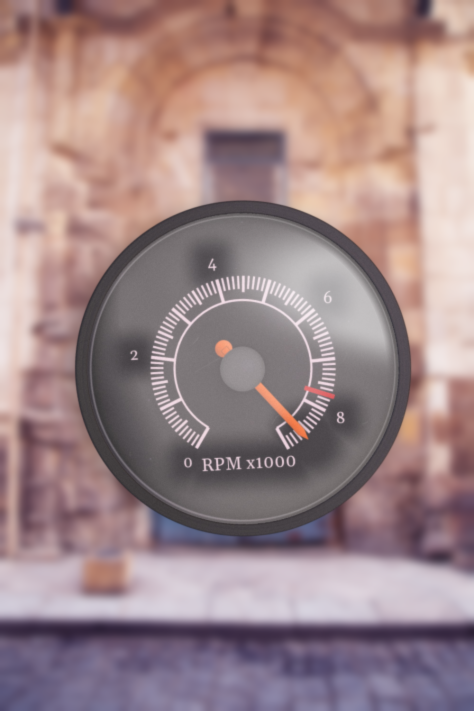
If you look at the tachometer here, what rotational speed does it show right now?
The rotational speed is 8600 rpm
